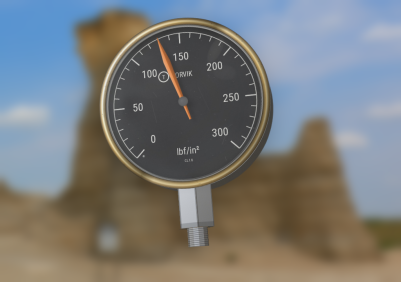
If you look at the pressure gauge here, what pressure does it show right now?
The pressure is 130 psi
